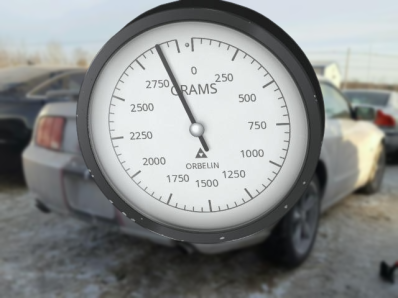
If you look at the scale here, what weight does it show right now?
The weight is 2900 g
